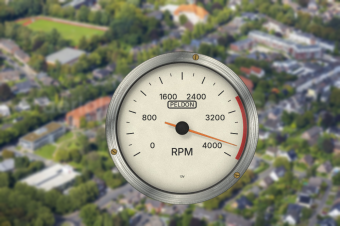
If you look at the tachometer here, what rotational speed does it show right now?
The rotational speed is 3800 rpm
